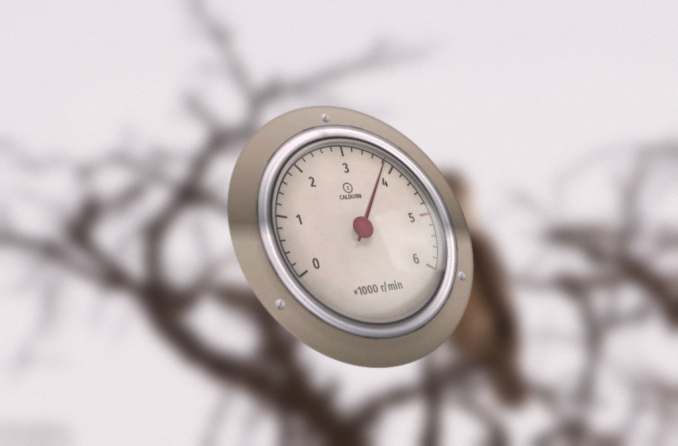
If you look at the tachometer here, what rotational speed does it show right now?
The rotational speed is 3800 rpm
